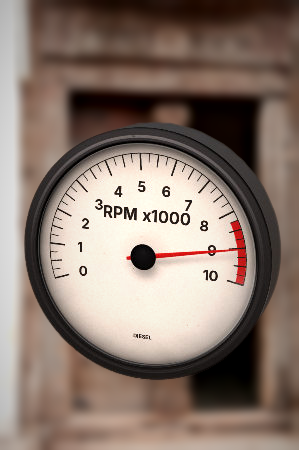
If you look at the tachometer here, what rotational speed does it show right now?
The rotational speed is 9000 rpm
